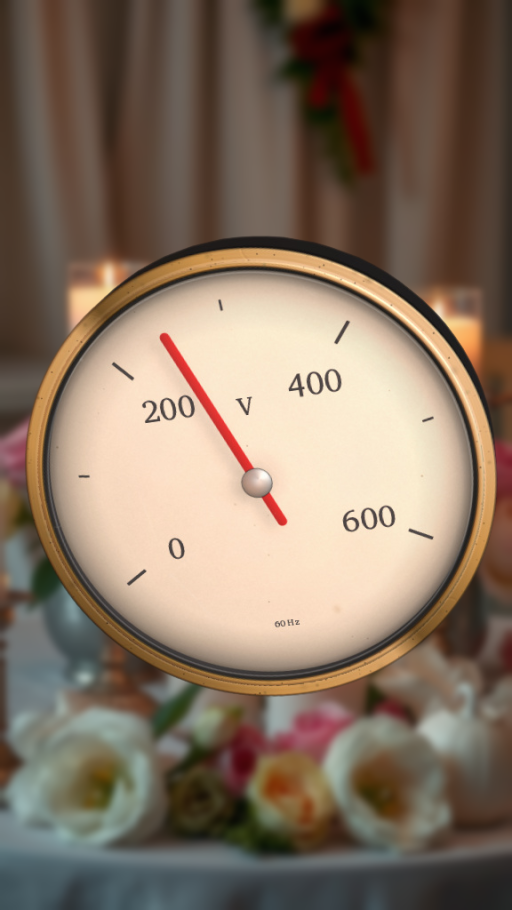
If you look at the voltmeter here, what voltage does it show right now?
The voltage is 250 V
